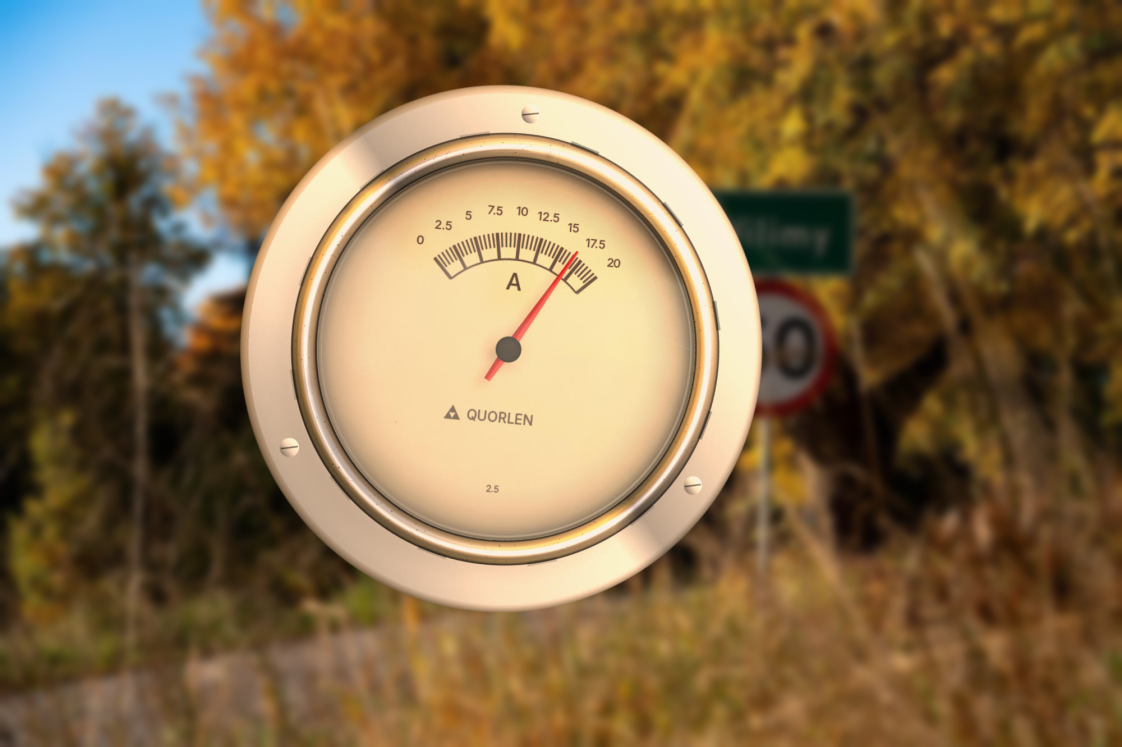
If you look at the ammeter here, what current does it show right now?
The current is 16.5 A
